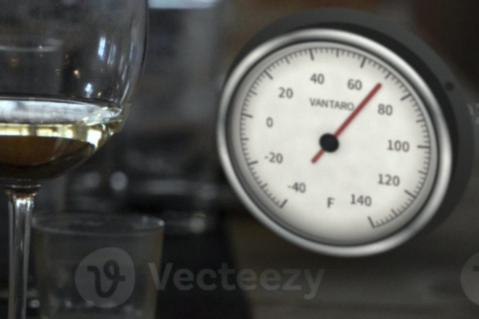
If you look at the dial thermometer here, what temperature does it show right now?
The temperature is 70 °F
